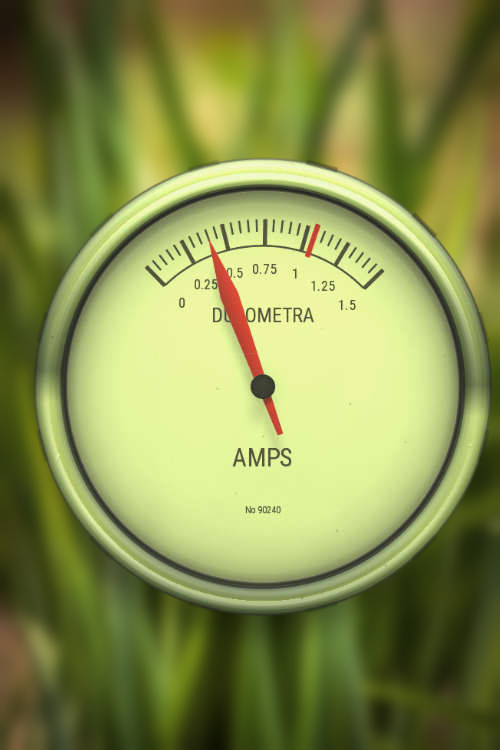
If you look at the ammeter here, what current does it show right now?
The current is 0.4 A
